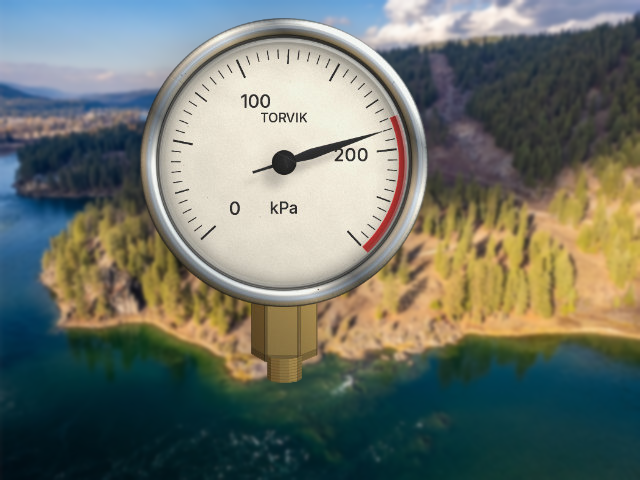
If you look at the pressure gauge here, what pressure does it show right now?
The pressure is 190 kPa
